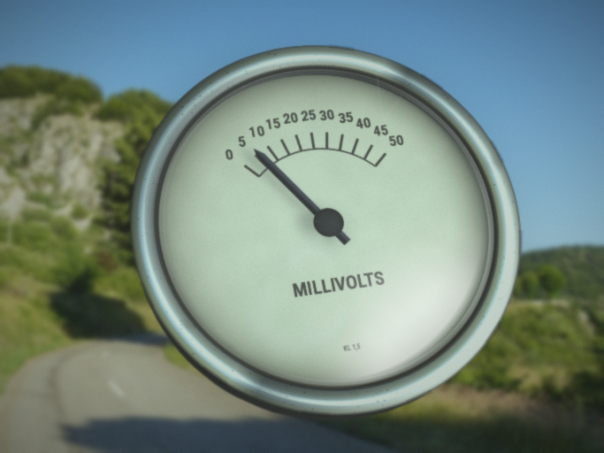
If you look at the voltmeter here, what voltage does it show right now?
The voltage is 5 mV
